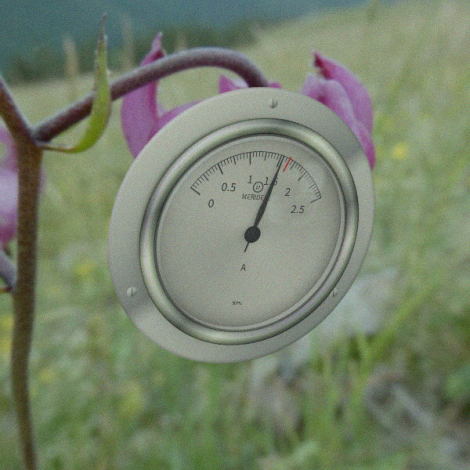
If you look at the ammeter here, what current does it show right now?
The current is 1.5 A
